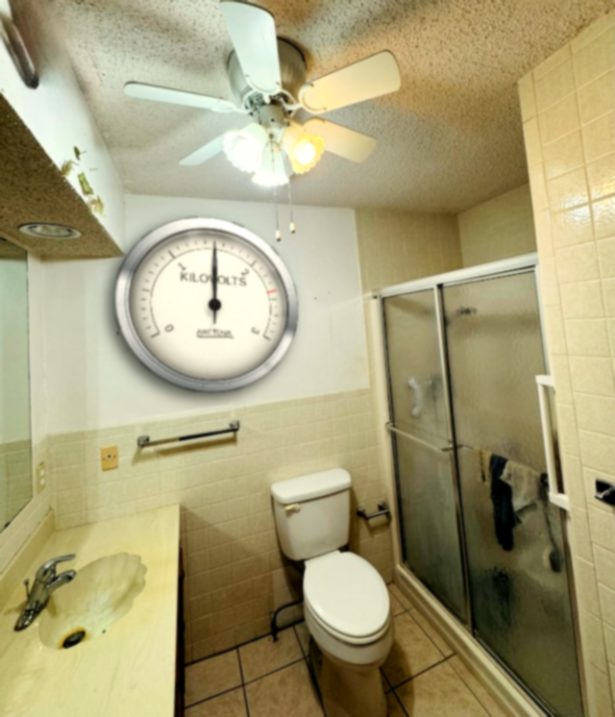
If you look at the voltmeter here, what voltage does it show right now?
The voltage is 1.5 kV
